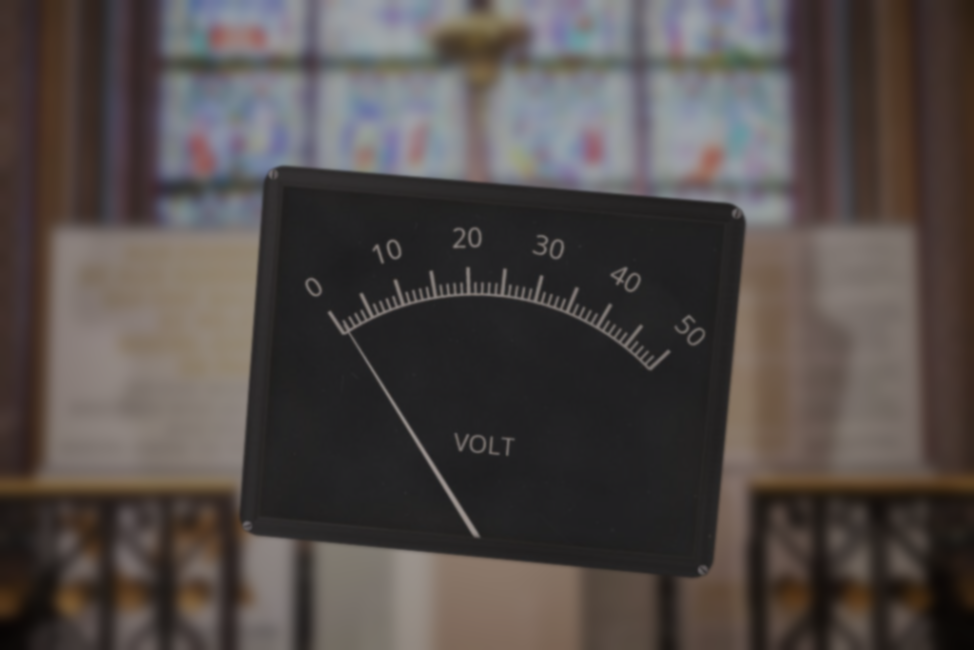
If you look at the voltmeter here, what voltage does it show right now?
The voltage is 1 V
